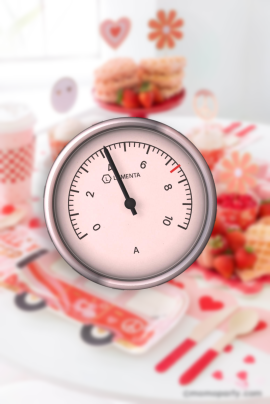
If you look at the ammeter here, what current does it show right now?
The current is 4.2 A
